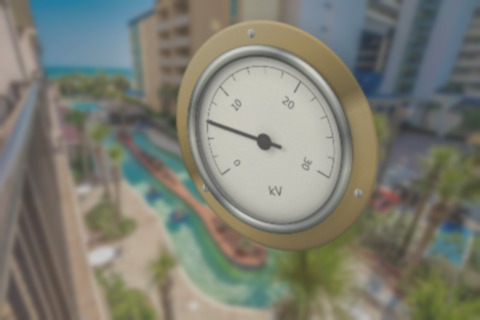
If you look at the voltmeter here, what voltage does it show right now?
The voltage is 6 kV
